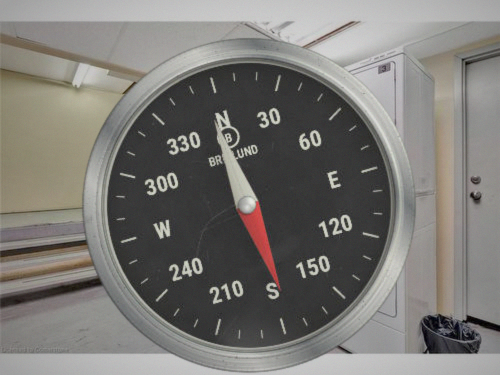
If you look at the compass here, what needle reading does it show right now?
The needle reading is 175 °
